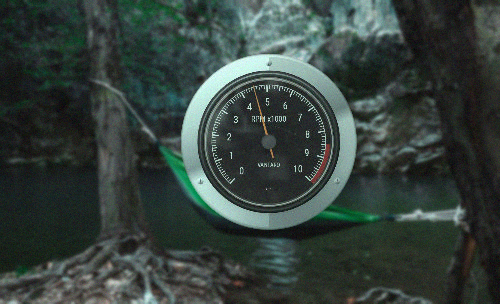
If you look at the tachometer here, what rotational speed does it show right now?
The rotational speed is 4500 rpm
